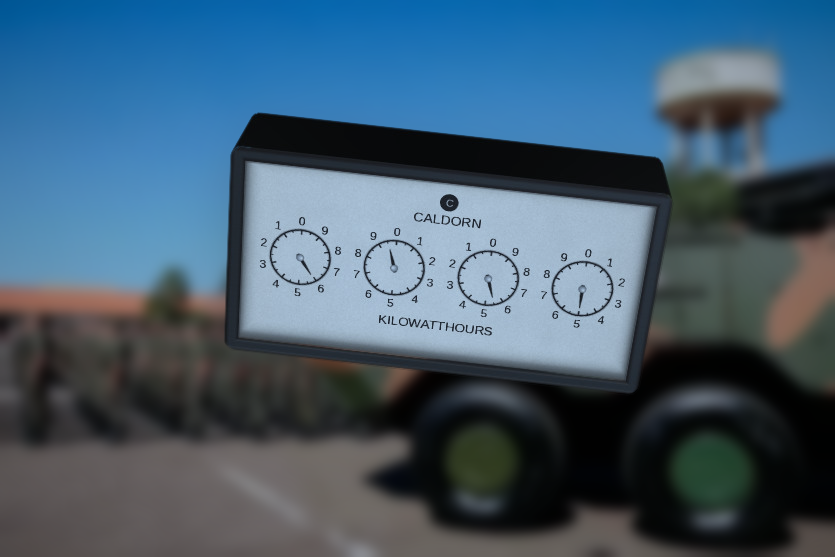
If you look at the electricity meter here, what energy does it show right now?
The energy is 5955 kWh
